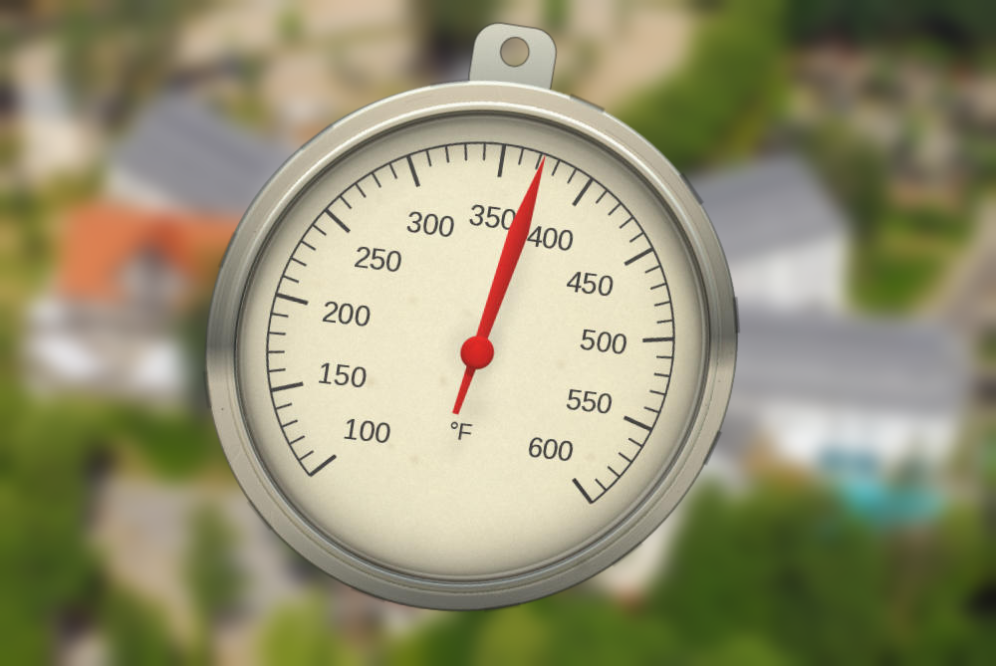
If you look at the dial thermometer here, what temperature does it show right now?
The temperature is 370 °F
